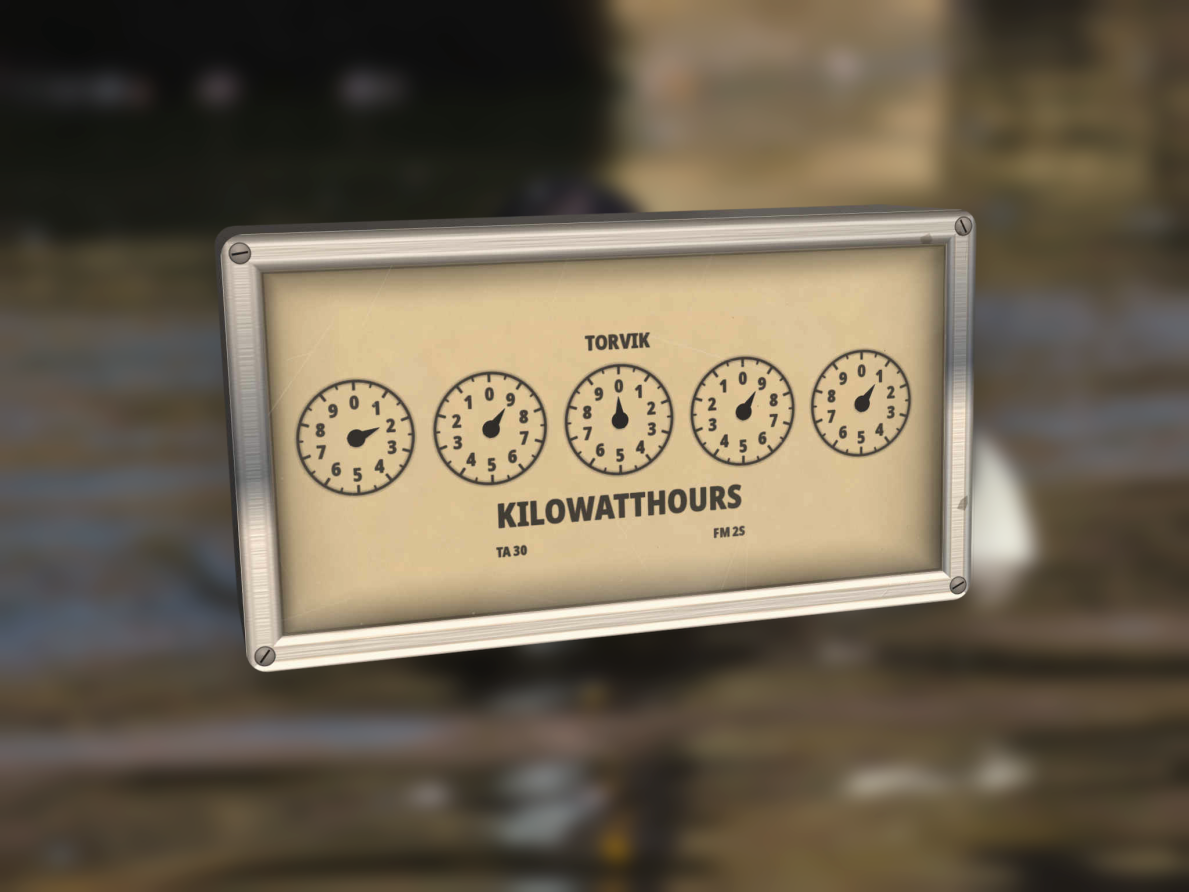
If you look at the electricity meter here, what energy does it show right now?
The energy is 18991 kWh
